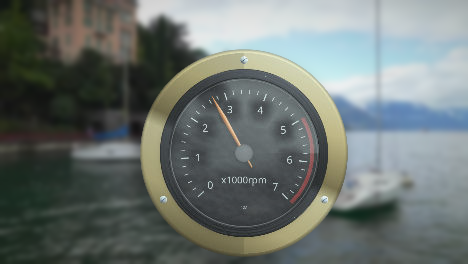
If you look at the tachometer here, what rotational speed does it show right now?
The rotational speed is 2700 rpm
